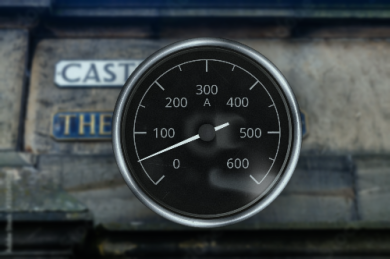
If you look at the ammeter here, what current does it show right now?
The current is 50 A
